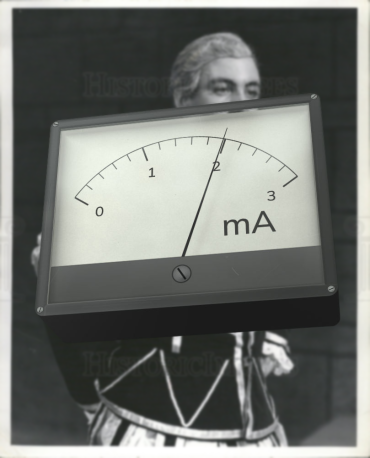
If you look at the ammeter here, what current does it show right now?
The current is 2 mA
